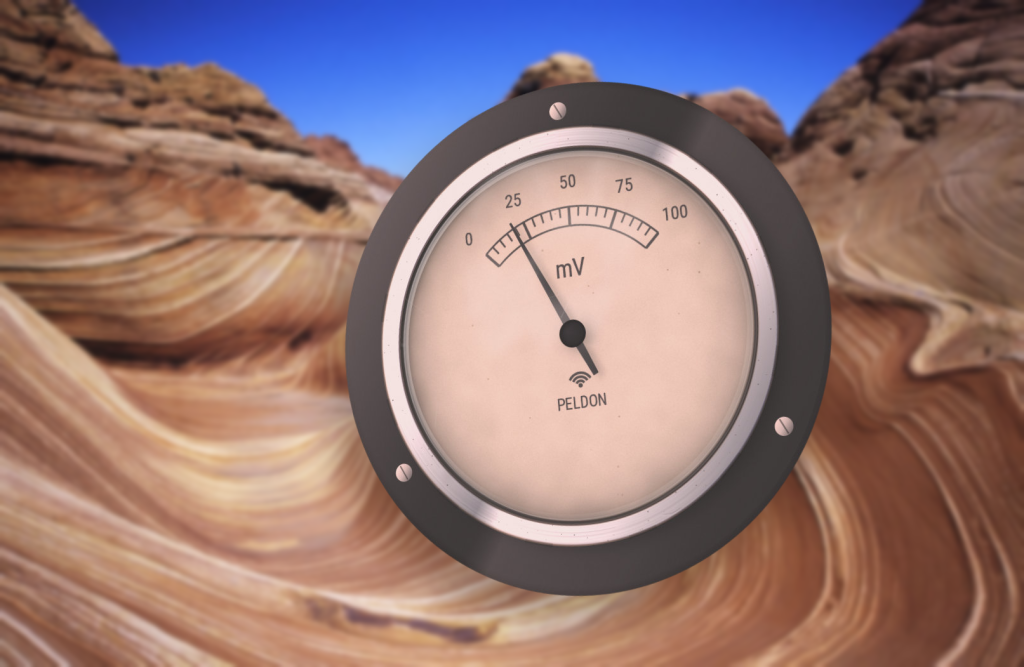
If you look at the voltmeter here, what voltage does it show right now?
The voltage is 20 mV
